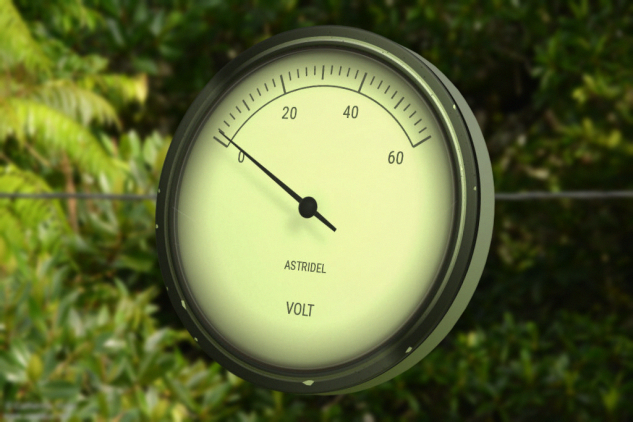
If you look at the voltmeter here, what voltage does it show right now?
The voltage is 2 V
